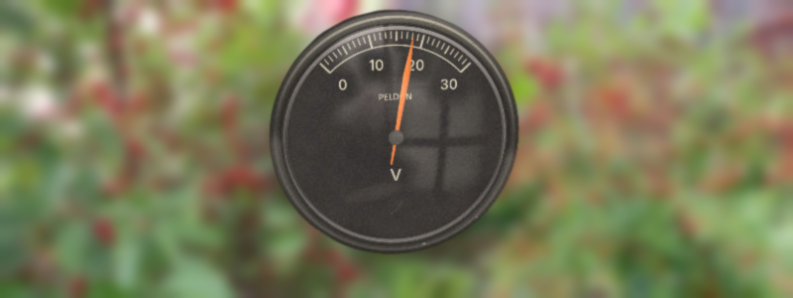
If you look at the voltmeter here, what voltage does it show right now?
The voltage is 18 V
